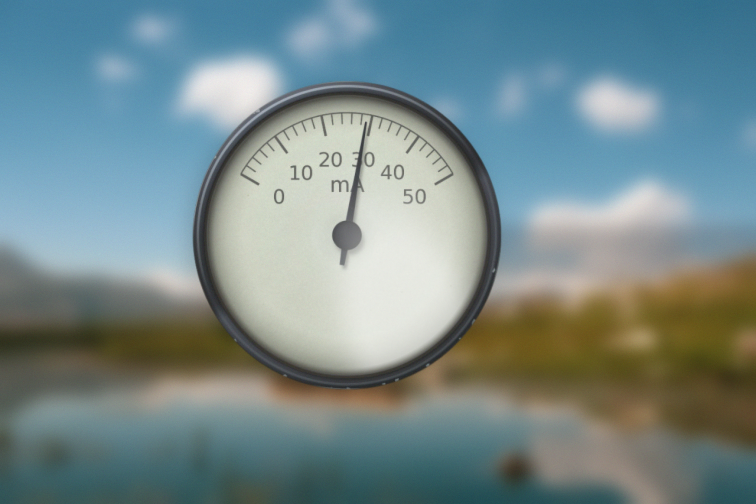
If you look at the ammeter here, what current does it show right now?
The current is 29 mA
